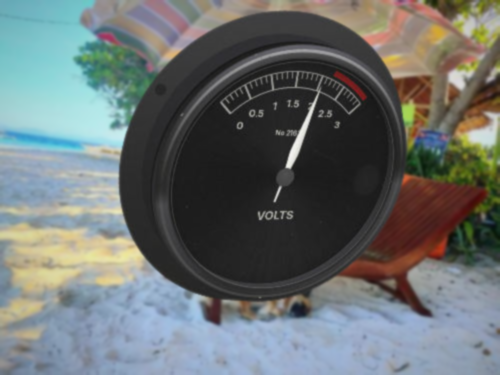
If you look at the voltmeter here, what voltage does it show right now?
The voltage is 2 V
